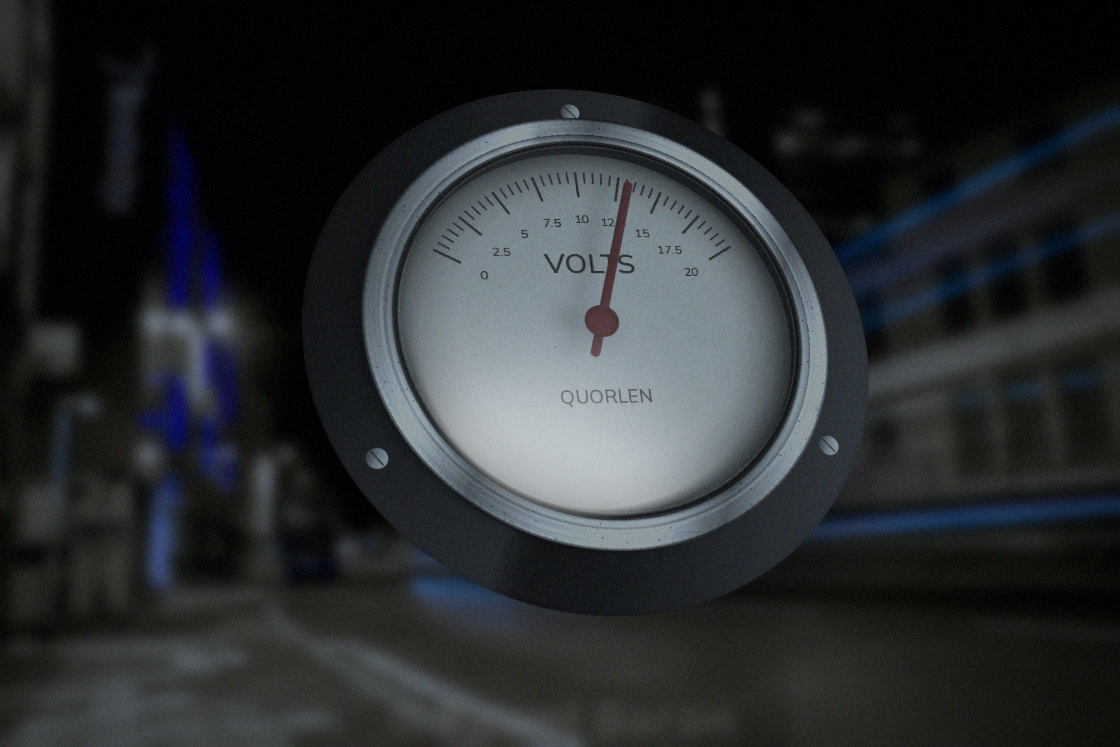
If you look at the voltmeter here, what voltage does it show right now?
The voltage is 13 V
